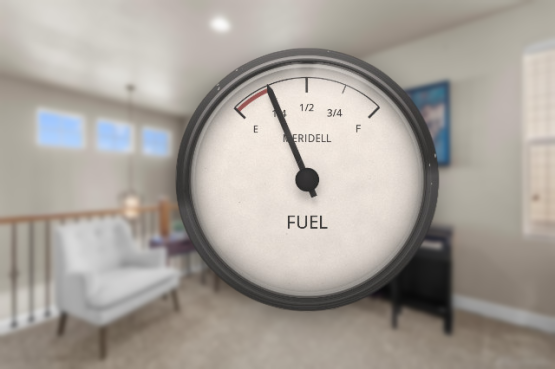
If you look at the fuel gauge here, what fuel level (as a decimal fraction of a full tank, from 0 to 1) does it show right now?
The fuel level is 0.25
